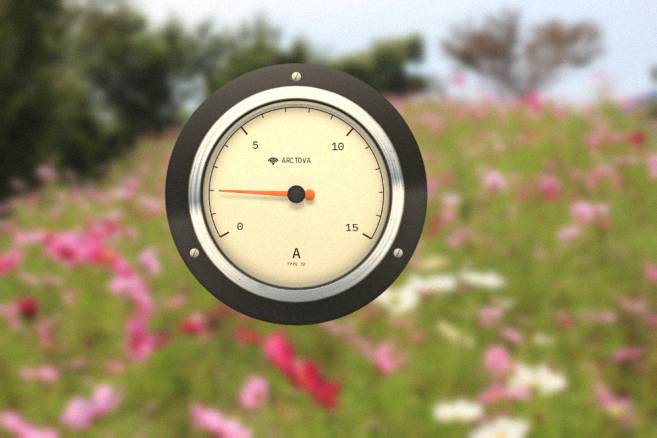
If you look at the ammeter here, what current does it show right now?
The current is 2 A
